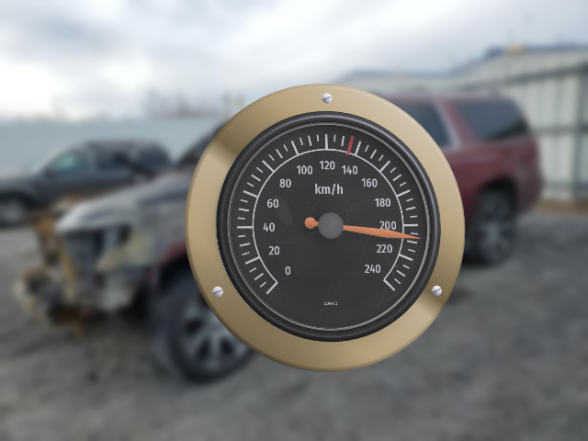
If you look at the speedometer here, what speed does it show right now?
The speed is 207.5 km/h
